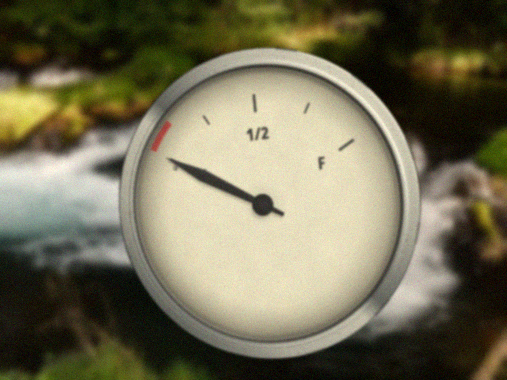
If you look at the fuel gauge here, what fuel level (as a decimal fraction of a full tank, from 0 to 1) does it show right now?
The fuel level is 0
